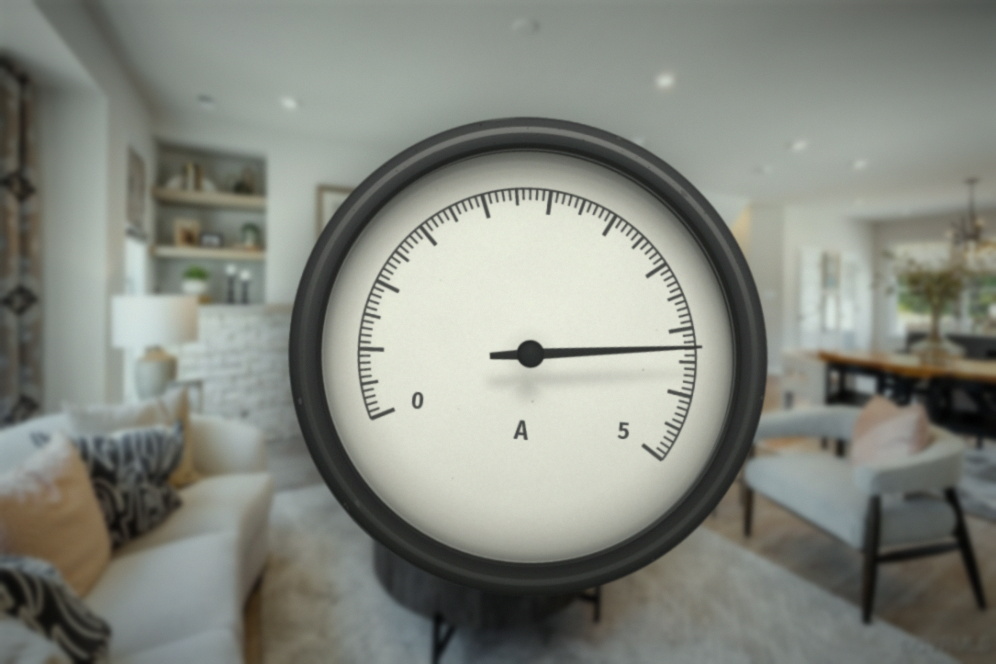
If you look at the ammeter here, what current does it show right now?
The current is 4.15 A
